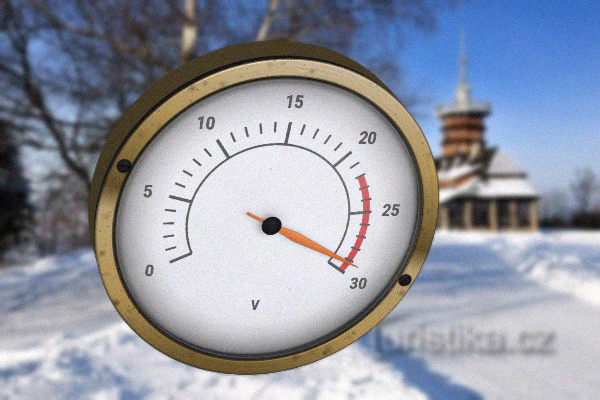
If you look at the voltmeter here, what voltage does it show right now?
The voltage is 29 V
